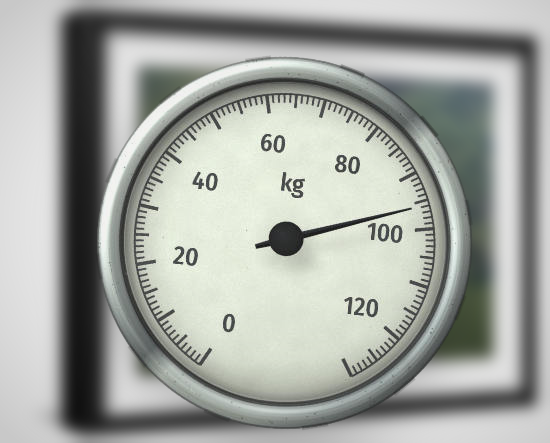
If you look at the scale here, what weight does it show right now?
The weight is 96 kg
